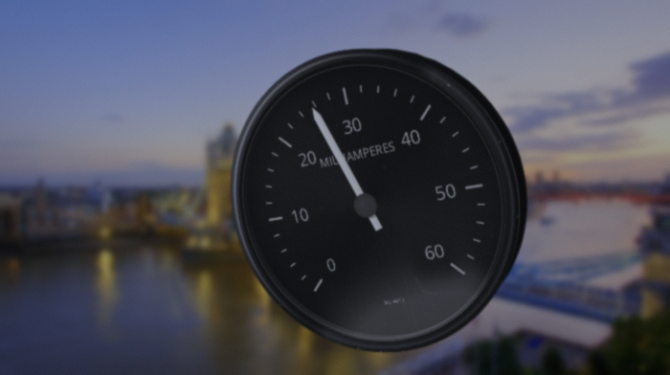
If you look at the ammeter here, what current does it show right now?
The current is 26 mA
